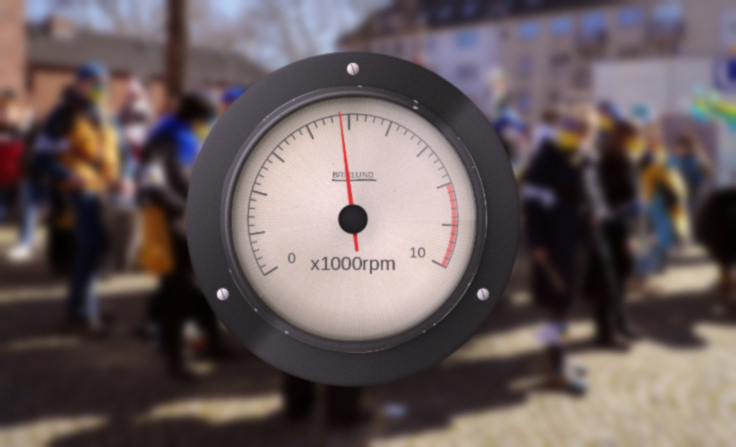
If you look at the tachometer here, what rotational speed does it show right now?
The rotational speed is 4800 rpm
